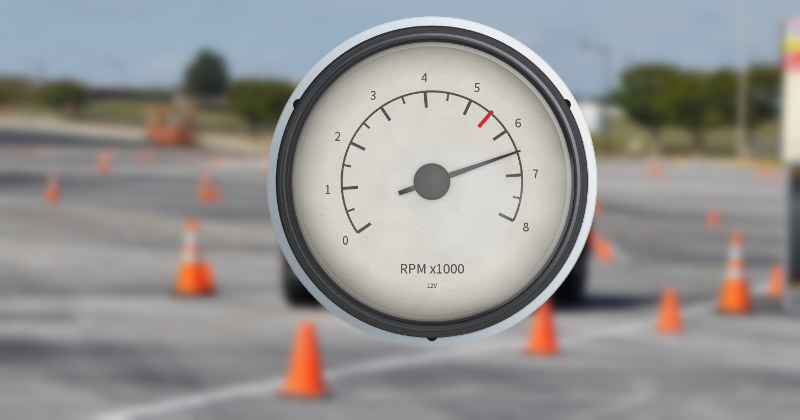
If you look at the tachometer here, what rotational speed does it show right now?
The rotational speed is 6500 rpm
